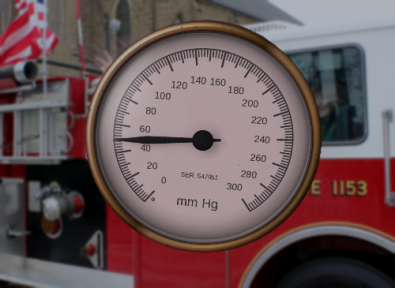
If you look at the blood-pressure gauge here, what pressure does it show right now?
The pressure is 50 mmHg
